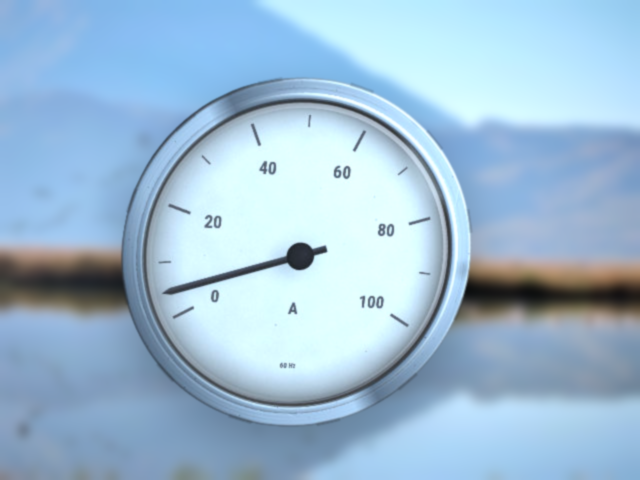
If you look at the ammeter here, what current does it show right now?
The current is 5 A
